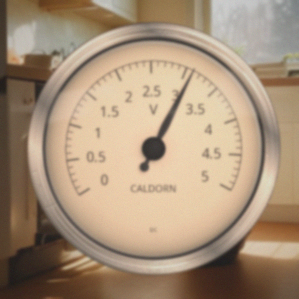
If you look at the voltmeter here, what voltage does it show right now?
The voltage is 3.1 V
